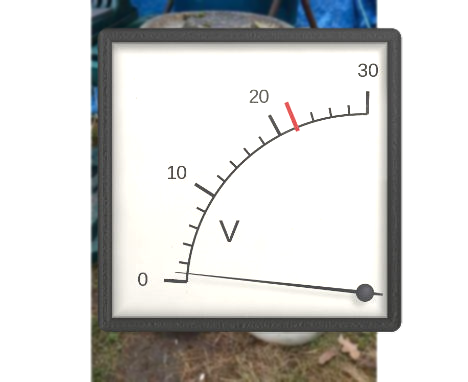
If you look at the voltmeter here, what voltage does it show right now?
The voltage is 1 V
